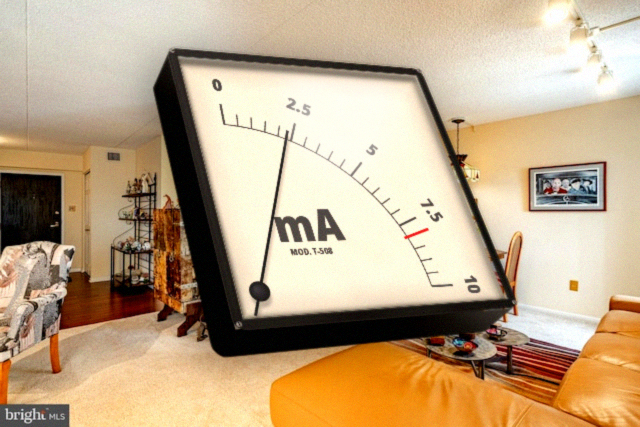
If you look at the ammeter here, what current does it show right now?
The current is 2.25 mA
